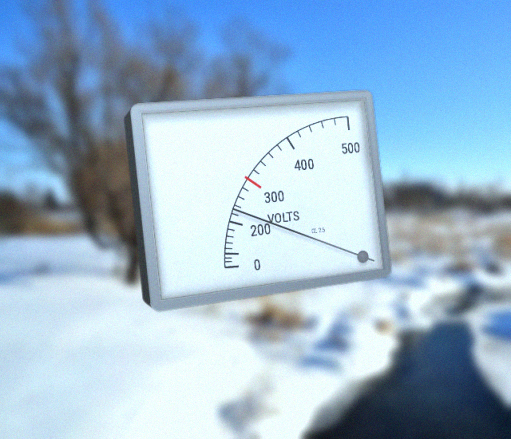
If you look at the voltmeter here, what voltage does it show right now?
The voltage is 230 V
